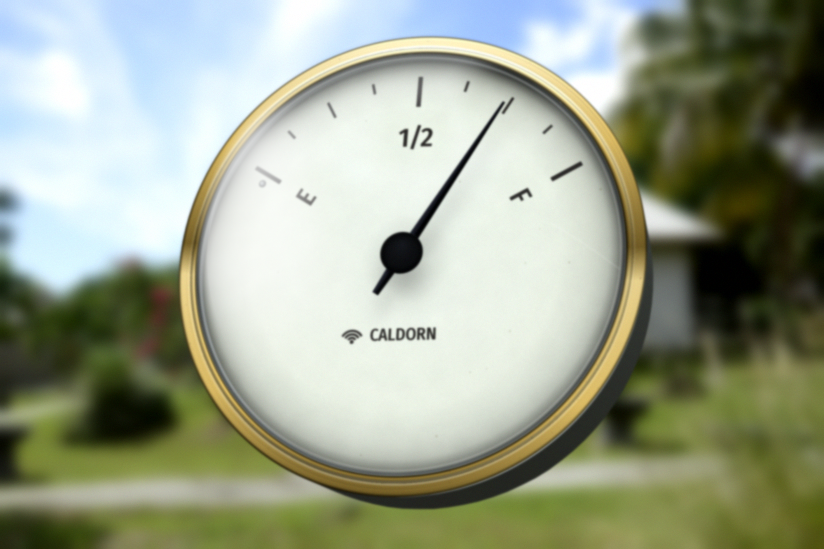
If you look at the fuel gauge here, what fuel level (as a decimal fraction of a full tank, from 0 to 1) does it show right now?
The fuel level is 0.75
